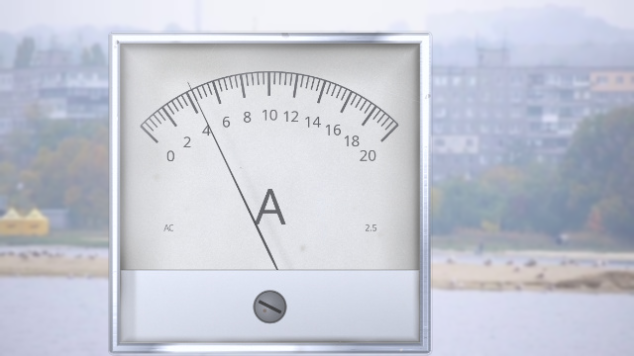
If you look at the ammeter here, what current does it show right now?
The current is 4.4 A
